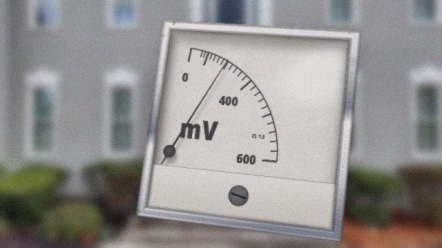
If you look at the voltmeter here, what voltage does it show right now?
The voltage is 300 mV
